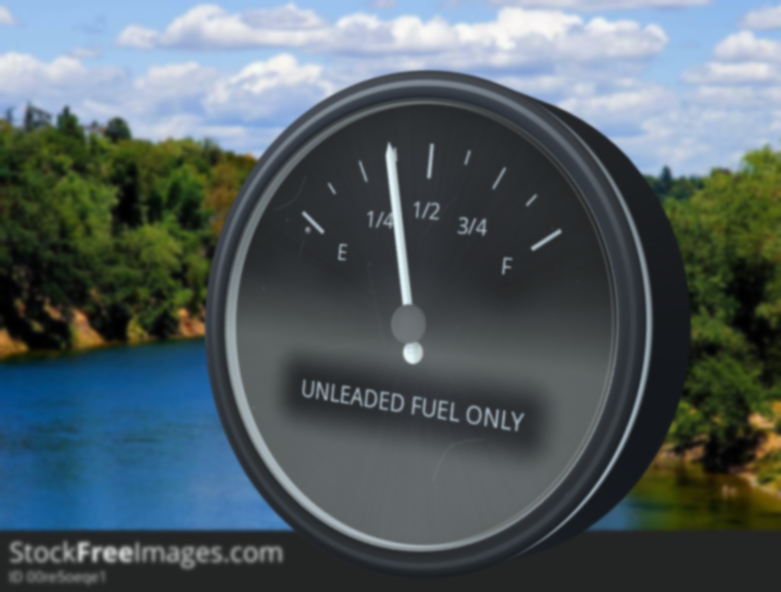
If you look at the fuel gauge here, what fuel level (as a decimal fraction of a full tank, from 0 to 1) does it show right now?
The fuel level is 0.375
